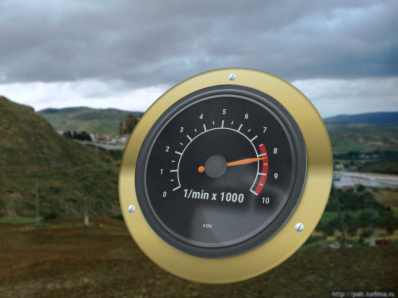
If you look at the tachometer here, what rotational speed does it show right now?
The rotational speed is 8250 rpm
